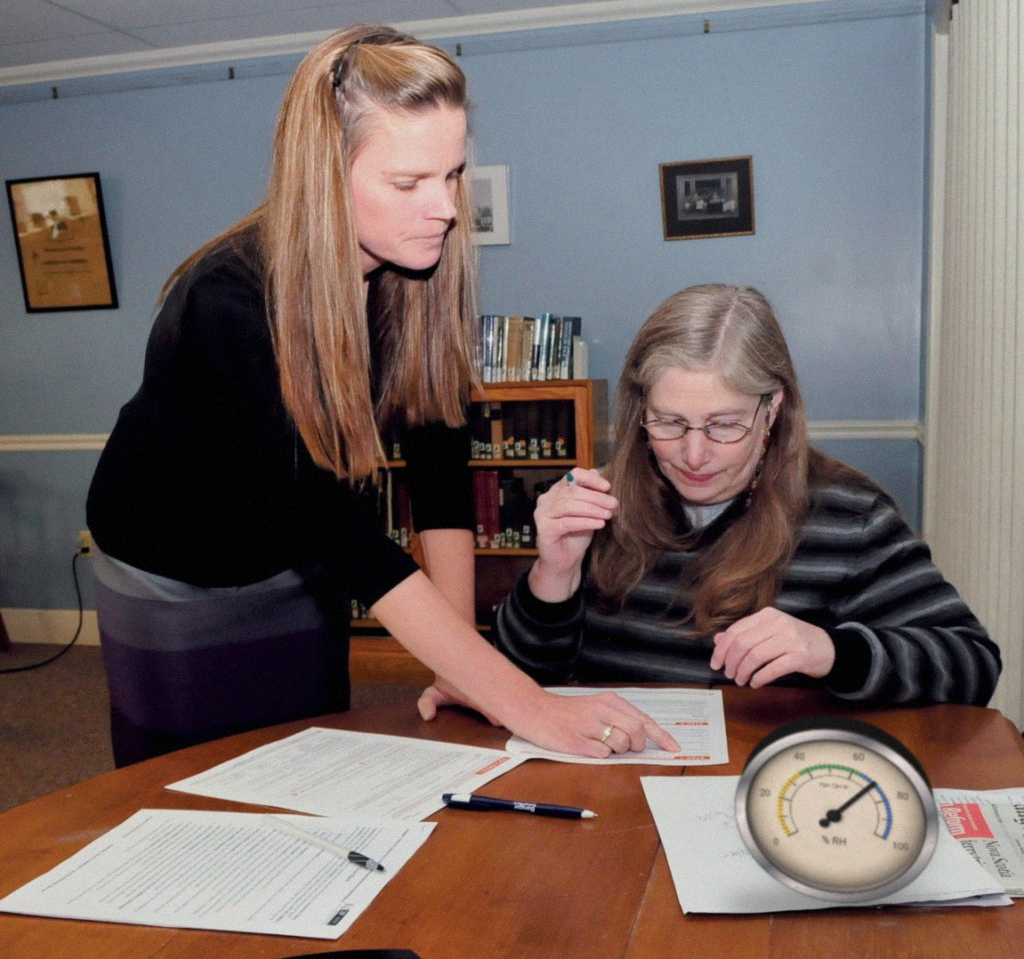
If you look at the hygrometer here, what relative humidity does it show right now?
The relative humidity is 70 %
